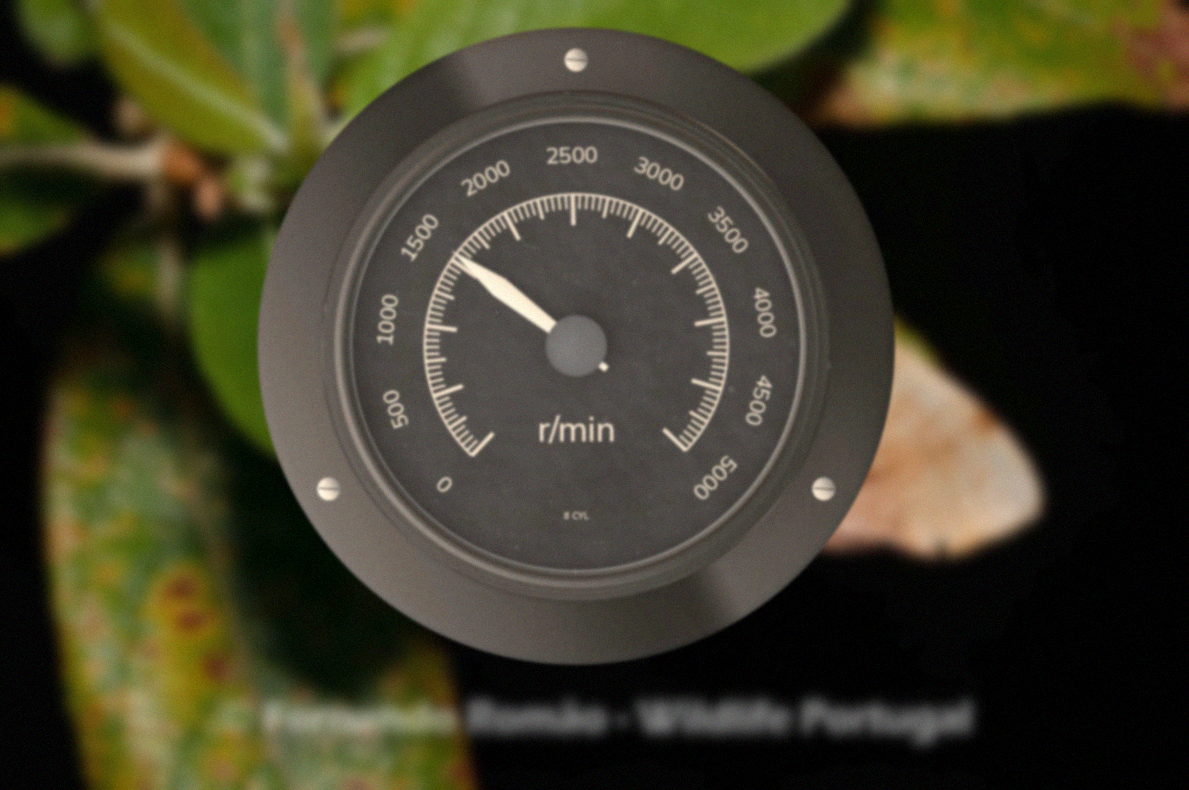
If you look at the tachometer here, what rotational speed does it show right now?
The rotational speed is 1550 rpm
